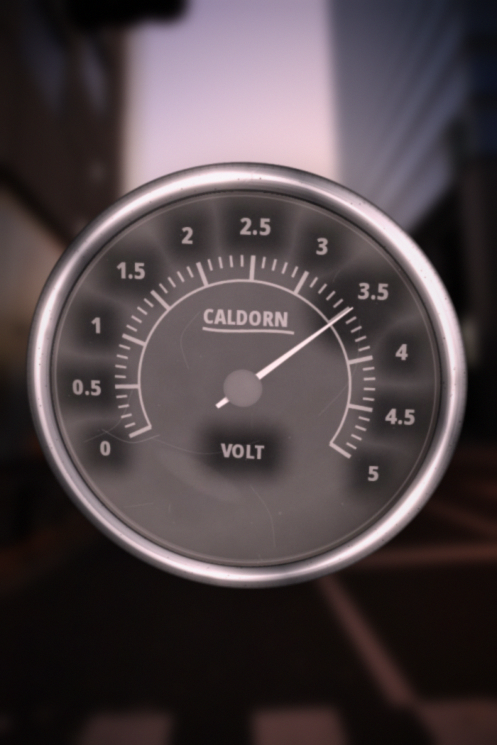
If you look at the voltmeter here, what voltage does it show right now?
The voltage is 3.5 V
